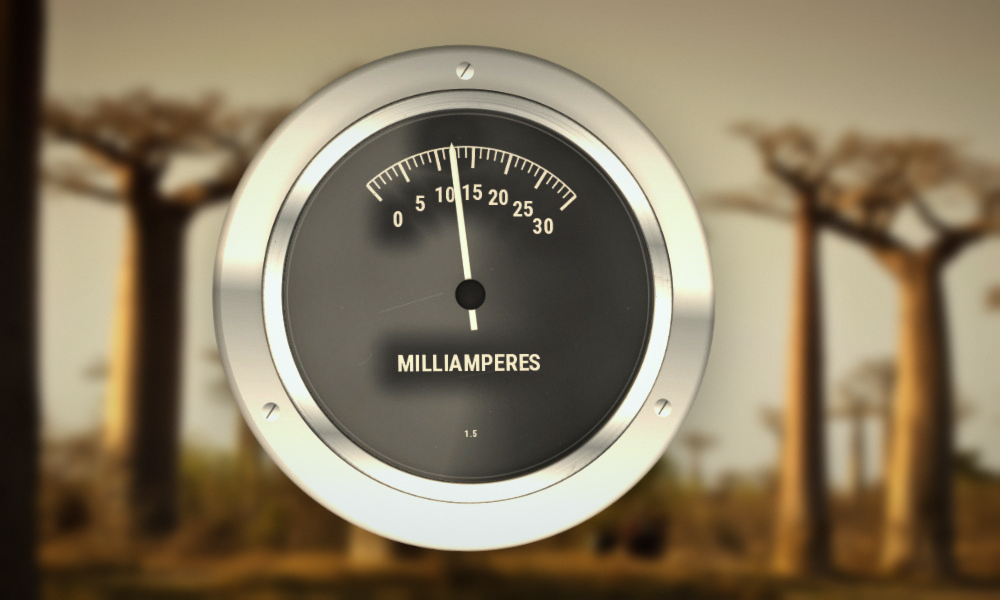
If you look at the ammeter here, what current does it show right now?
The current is 12 mA
